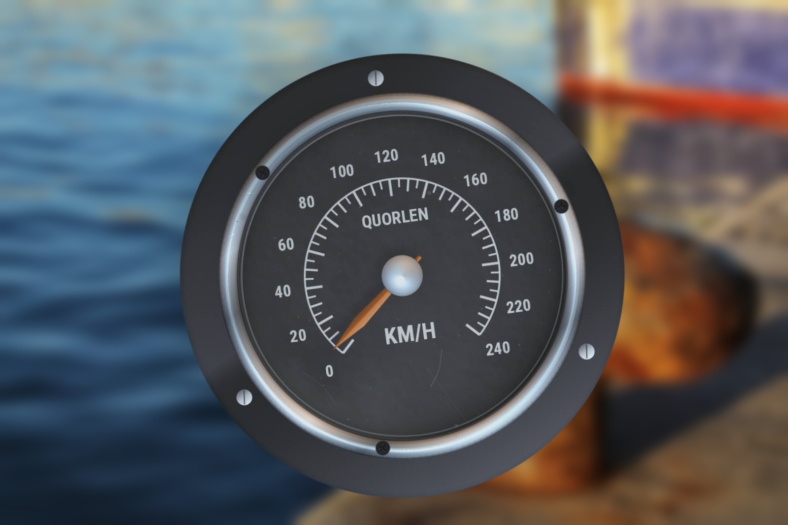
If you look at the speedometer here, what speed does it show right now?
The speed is 5 km/h
